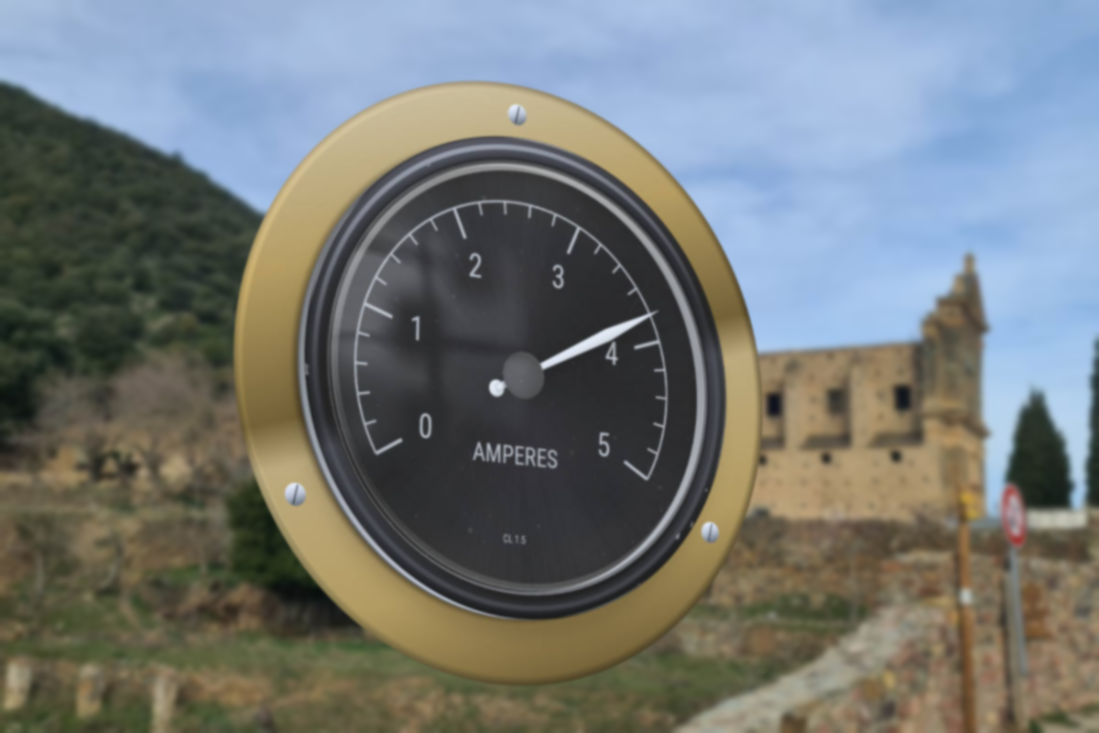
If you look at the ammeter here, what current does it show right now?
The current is 3.8 A
